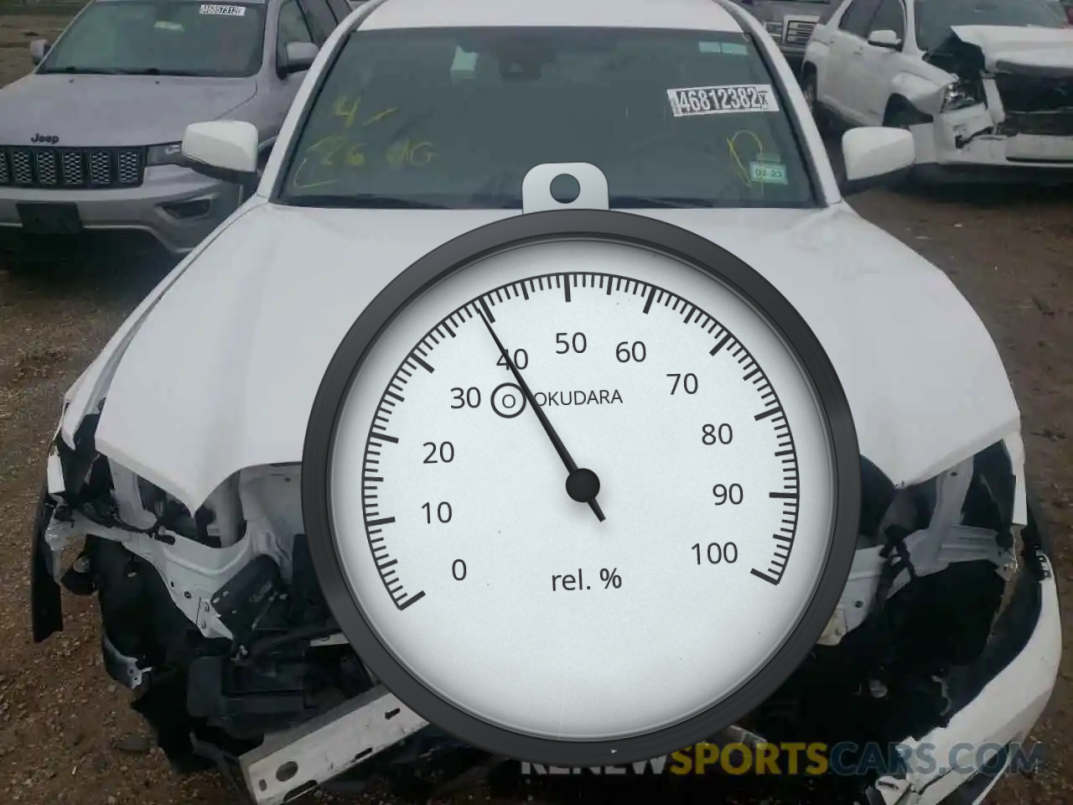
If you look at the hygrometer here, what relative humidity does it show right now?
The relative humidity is 39 %
